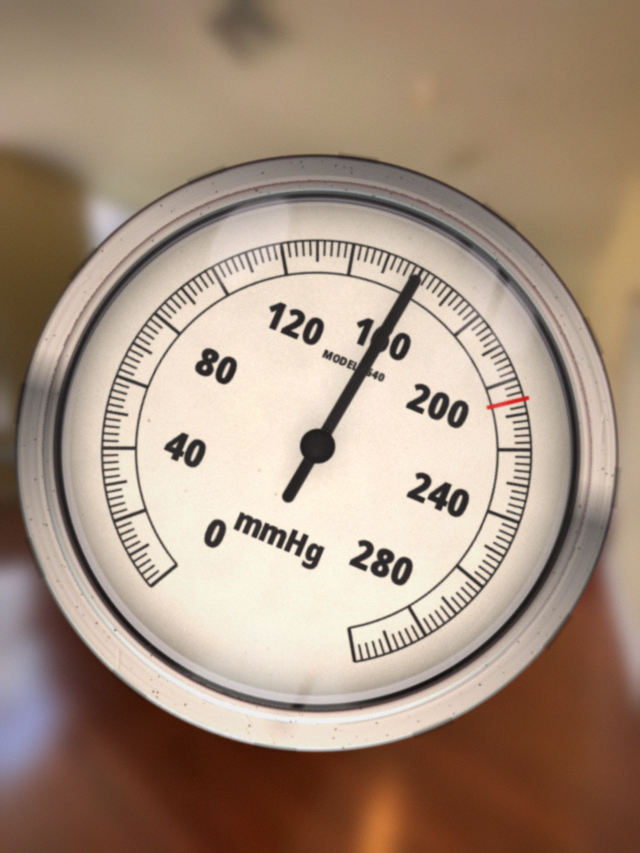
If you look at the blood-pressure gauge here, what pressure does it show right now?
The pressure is 160 mmHg
